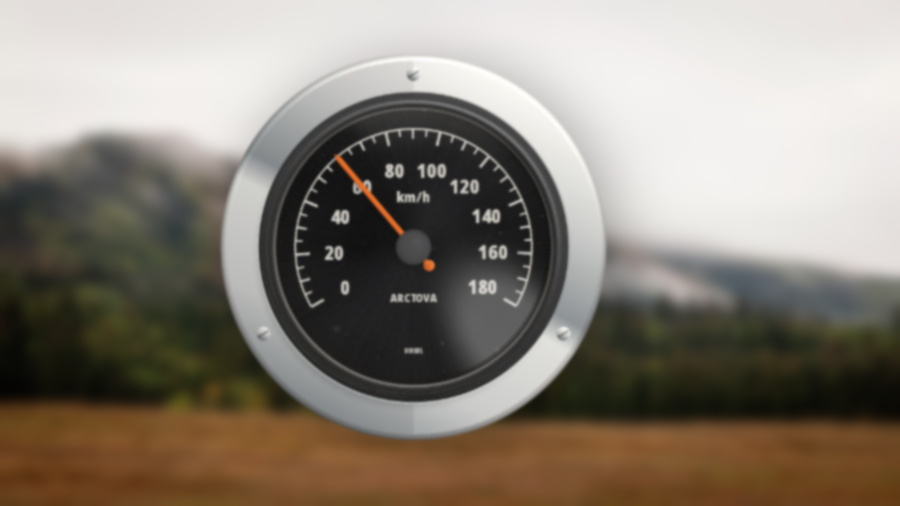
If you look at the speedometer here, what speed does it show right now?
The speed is 60 km/h
